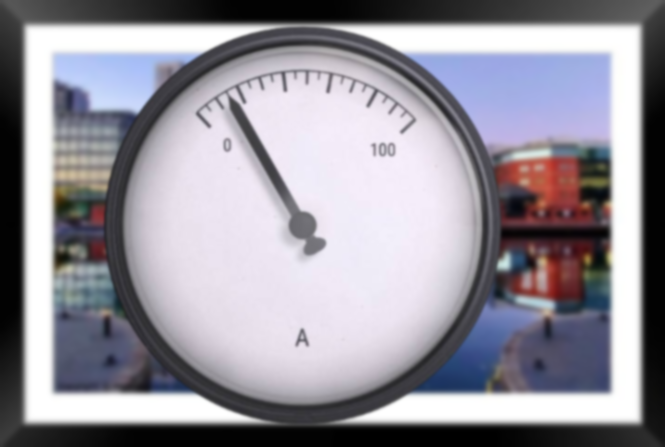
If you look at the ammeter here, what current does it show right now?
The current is 15 A
